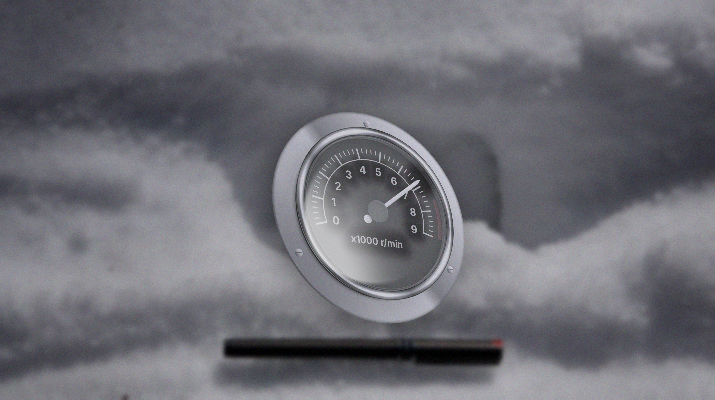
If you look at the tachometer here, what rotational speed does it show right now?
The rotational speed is 6800 rpm
